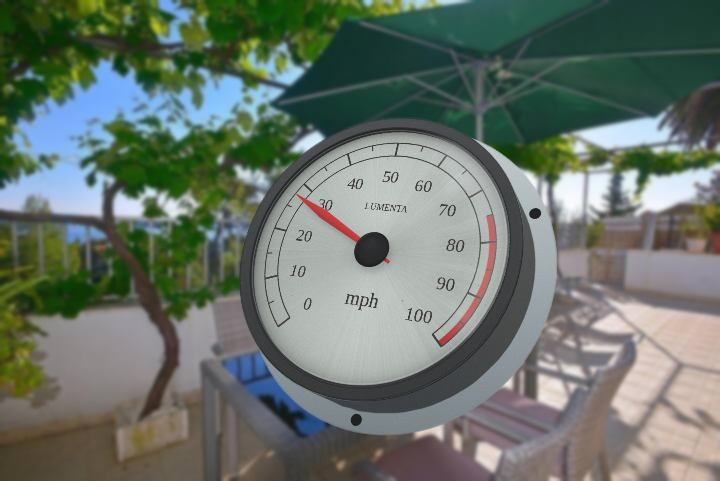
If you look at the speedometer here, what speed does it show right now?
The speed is 27.5 mph
